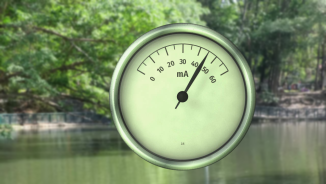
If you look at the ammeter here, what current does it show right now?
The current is 45 mA
